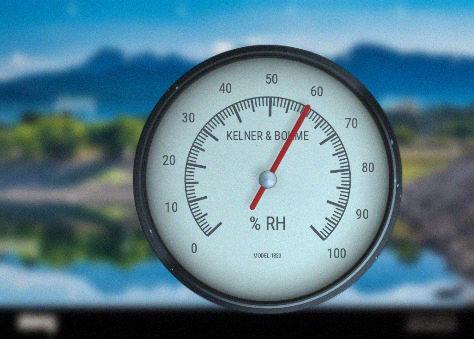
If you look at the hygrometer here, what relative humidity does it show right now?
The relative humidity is 60 %
